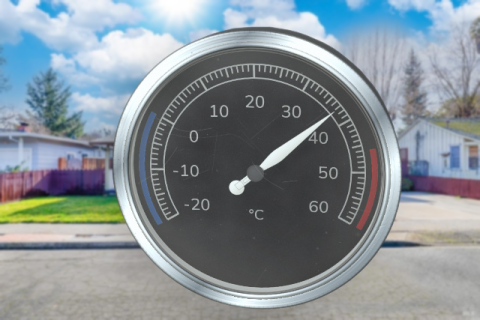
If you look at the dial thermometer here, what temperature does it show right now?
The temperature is 37 °C
